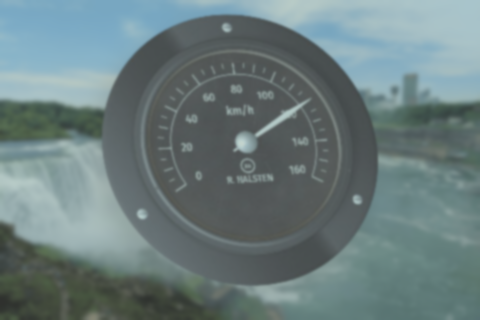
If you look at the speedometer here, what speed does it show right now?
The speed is 120 km/h
